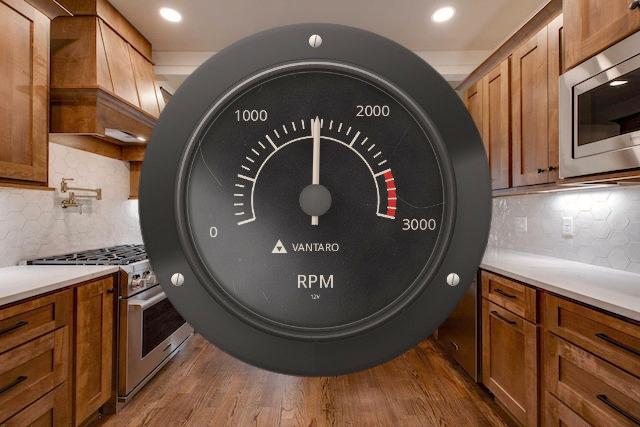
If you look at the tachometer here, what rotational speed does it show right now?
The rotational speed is 1550 rpm
